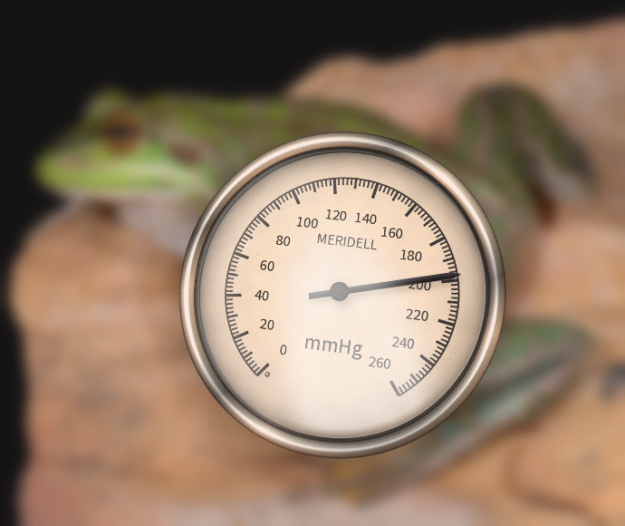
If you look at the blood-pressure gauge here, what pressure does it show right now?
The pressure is 198 mmHg
